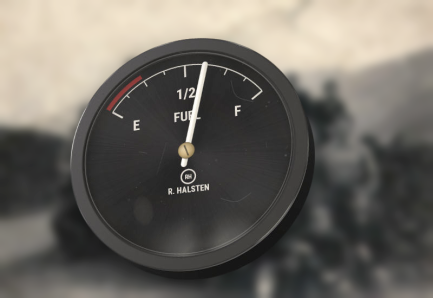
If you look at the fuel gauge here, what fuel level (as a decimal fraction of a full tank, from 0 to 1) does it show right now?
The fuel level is 0.625
